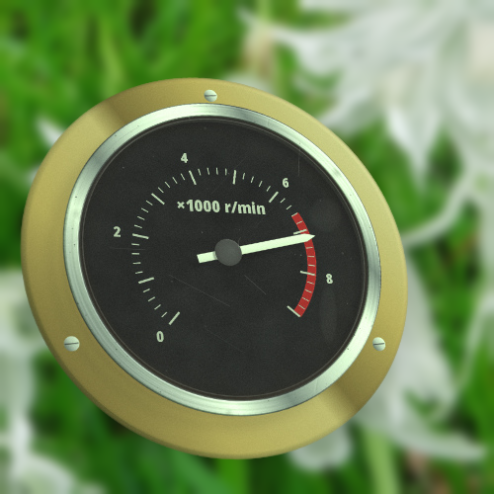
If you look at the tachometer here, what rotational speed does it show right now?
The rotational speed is 7200 rpm
